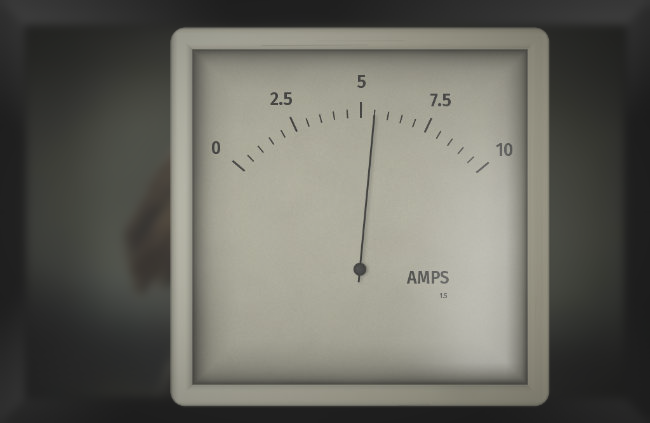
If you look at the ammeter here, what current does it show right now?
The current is 5.5 A
